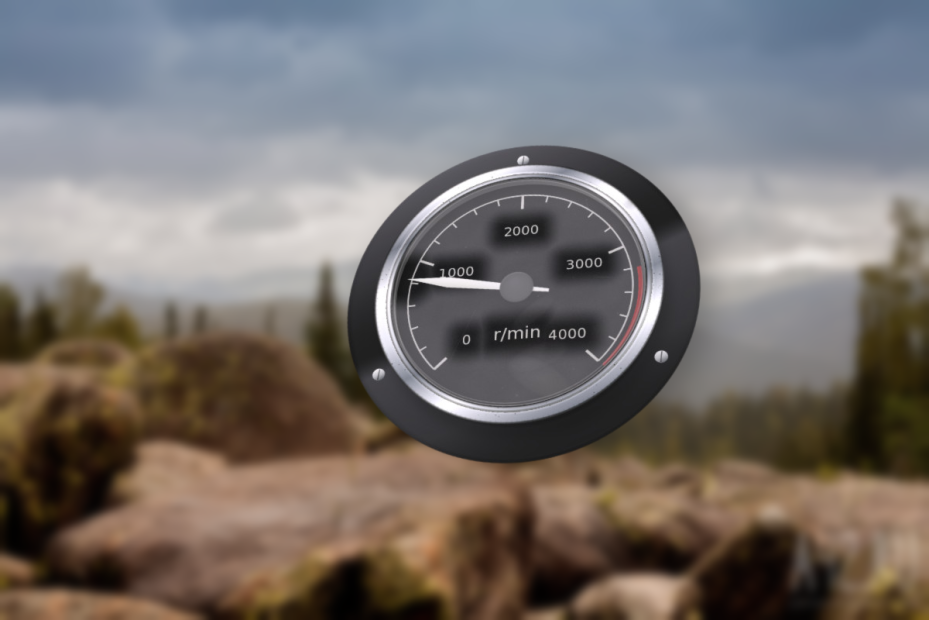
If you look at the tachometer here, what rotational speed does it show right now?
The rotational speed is 800 rpm
